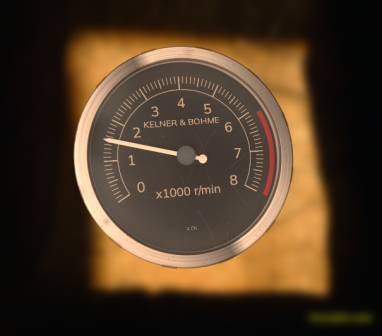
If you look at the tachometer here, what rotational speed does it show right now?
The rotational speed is 1500 rpm
